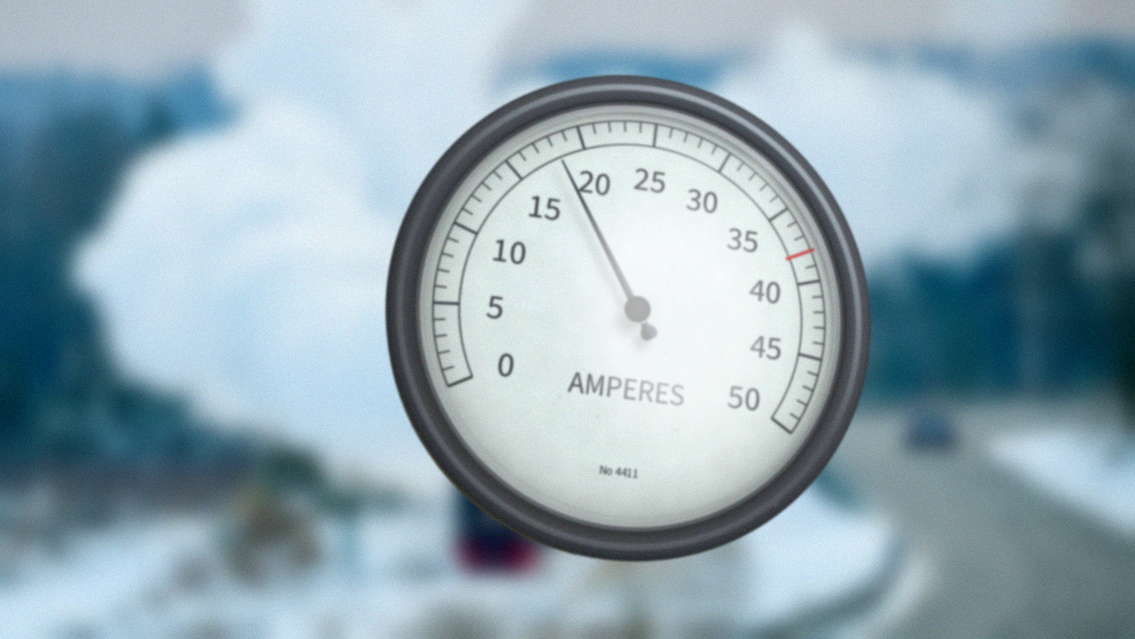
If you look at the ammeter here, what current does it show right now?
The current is 18 A
